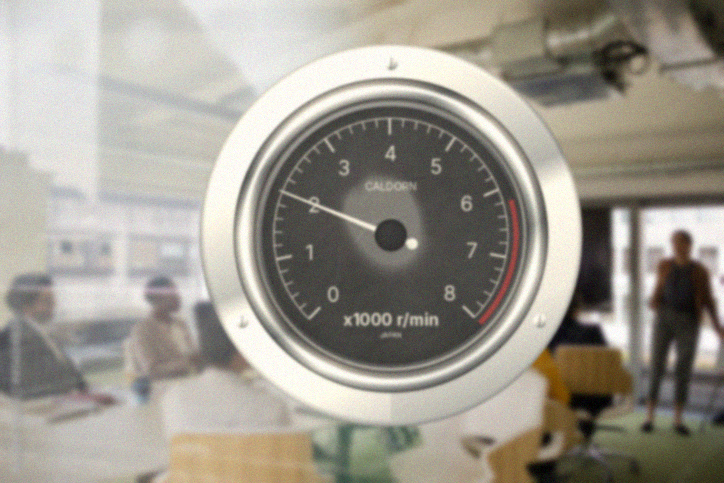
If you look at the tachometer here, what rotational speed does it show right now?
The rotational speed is 2000 rpm
